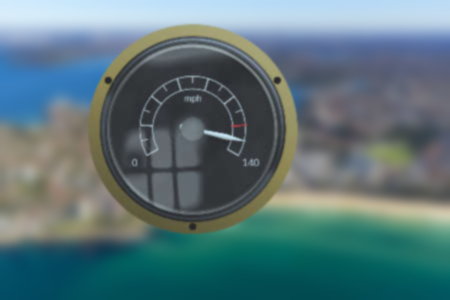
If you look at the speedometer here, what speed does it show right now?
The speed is 130 mph
